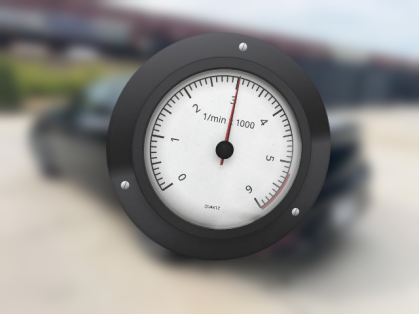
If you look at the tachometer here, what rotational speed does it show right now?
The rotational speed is 3000 rpm
